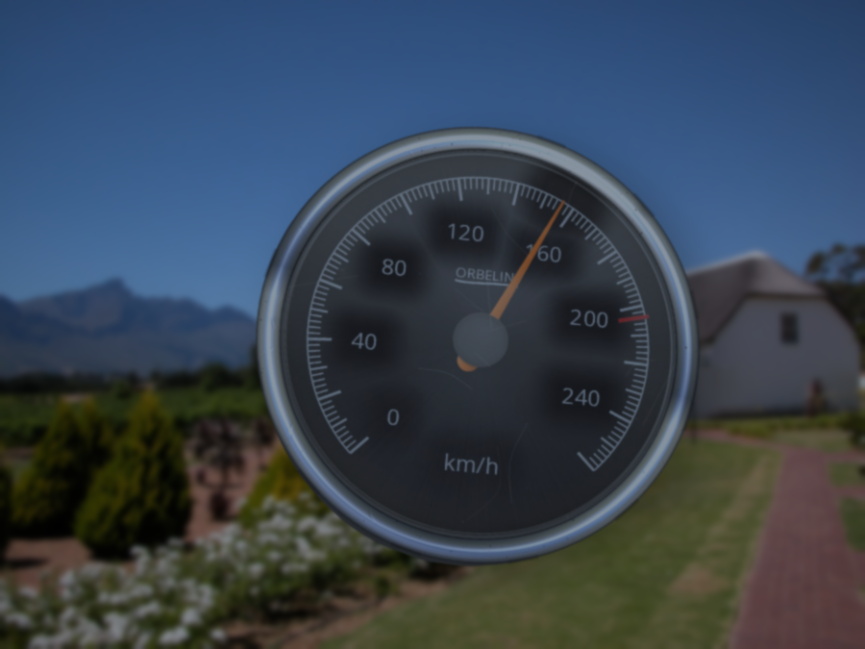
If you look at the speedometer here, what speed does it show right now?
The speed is 156 km/h
